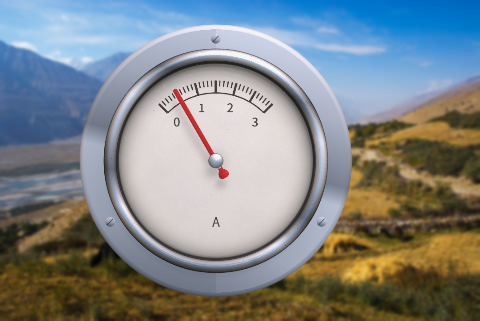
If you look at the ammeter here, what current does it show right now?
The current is 0.5 A
